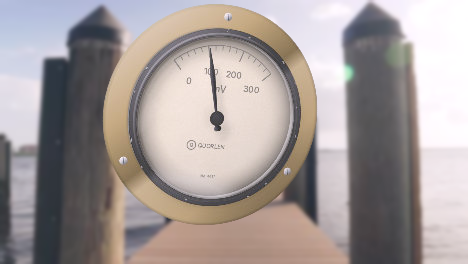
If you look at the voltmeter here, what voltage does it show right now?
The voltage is 100 mV
